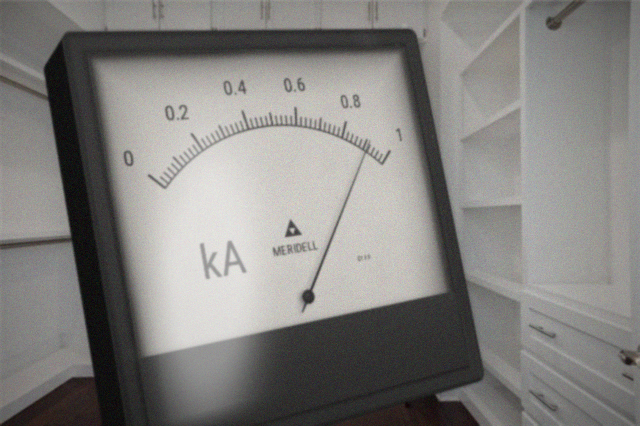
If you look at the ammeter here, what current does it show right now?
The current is 0.9 kA
